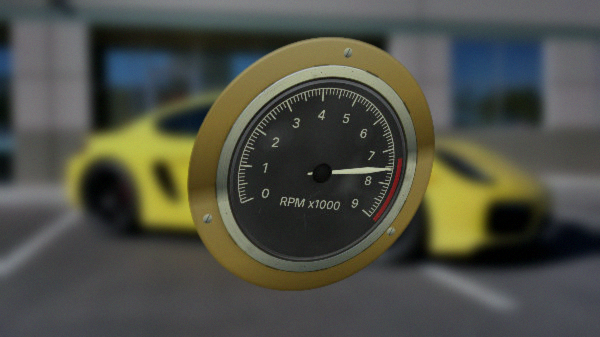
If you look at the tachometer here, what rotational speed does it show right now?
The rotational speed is 7500 rpm
